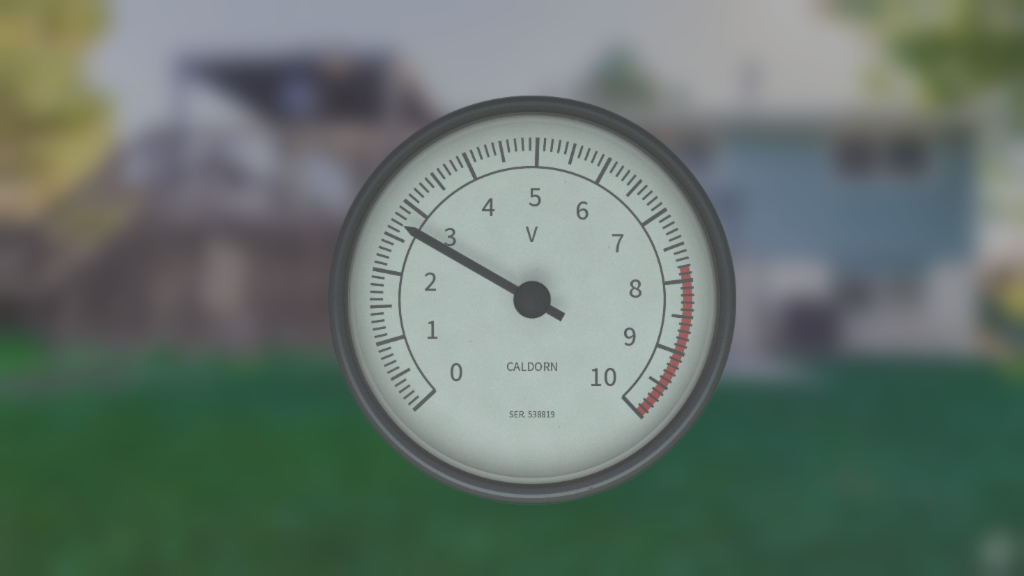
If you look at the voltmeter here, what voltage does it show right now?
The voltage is 2.7 V
